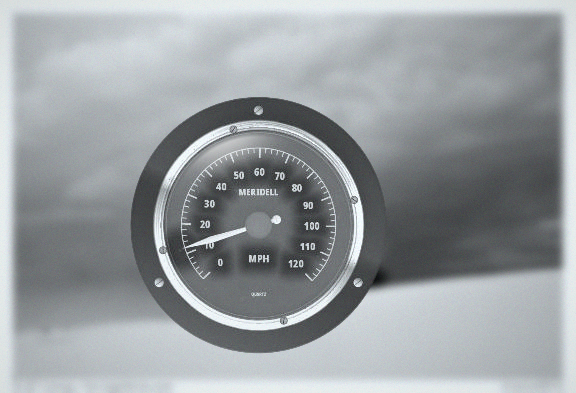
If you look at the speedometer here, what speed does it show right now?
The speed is 12 mph
